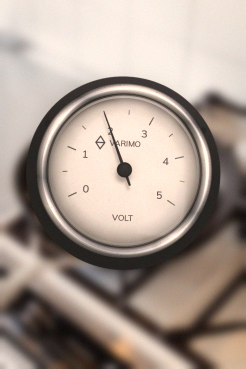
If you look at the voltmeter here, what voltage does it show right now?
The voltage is 2 V
